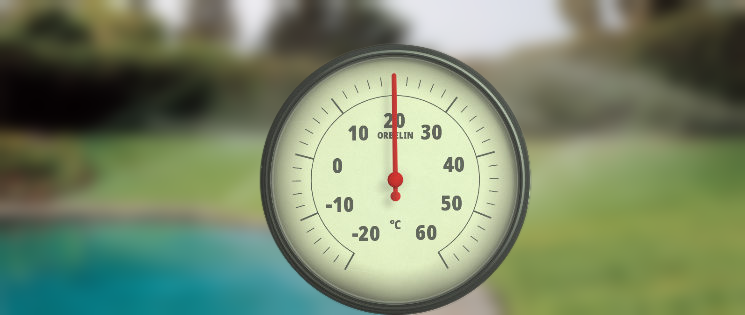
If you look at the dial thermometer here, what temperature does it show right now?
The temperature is 20 °C
